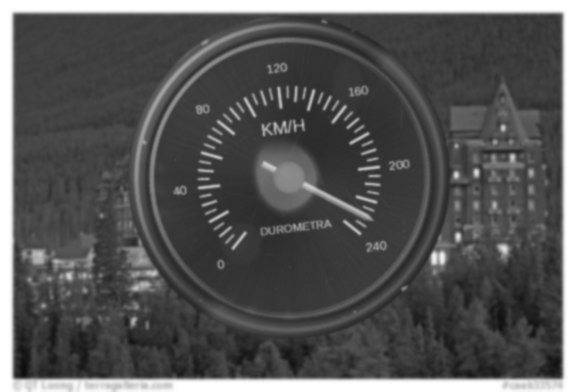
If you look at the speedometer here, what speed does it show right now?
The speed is 230 km/h
